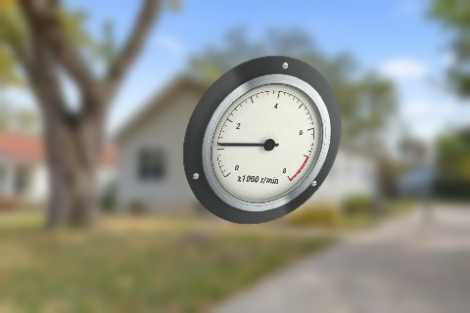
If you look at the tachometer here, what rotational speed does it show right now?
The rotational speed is 1200 rpm
